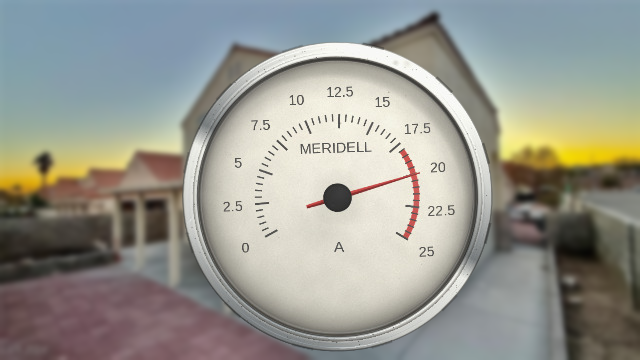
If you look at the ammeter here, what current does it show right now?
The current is 20 A
